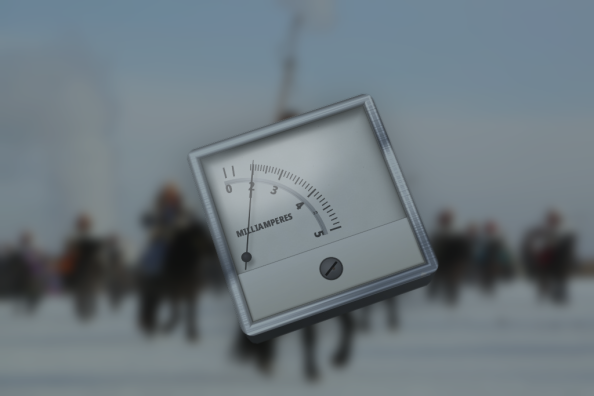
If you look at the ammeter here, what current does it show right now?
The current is 2 mA
